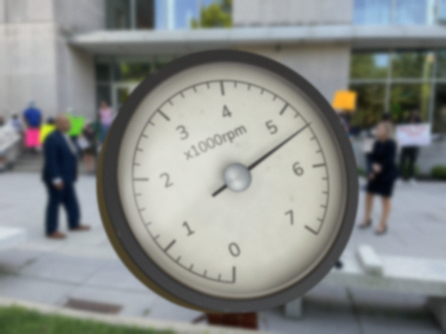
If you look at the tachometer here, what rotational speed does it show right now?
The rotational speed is 5400 rpm
